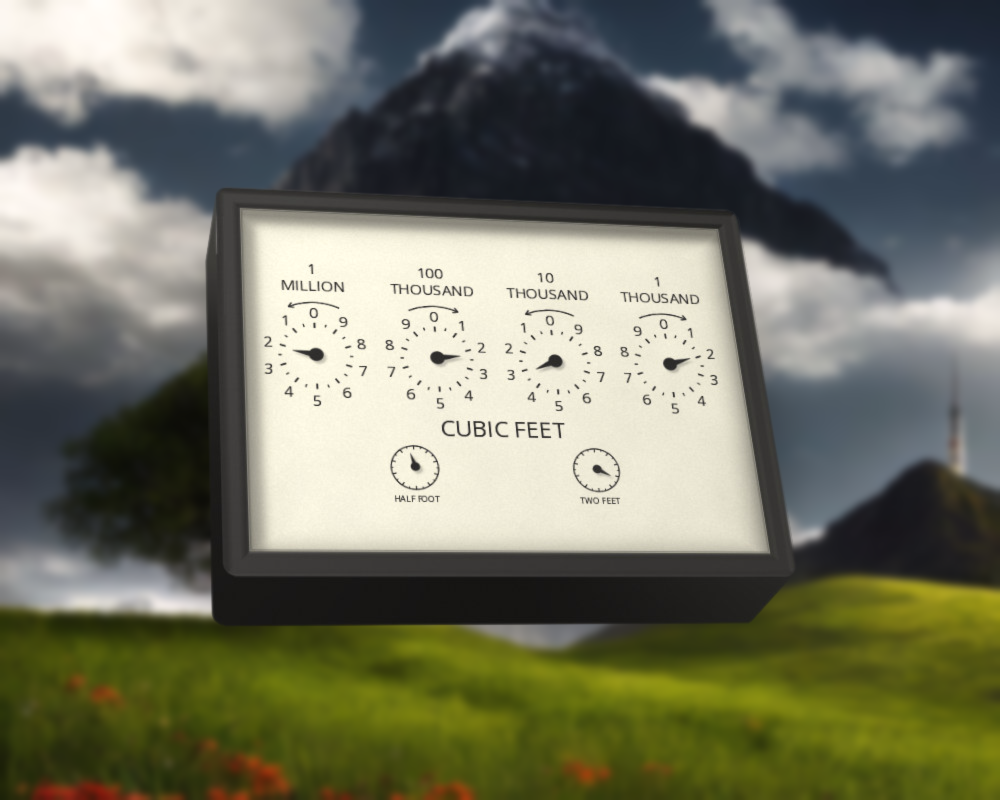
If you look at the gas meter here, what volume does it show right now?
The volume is 223200 ft³
